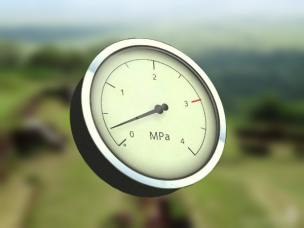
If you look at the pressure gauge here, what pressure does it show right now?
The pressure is 0.25 MPa
